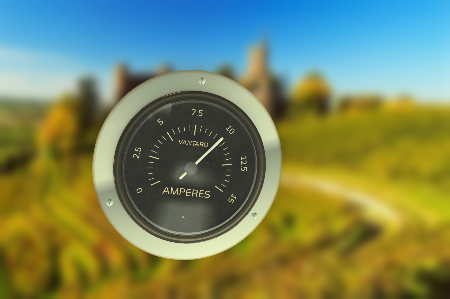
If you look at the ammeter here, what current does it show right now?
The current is 10 A
